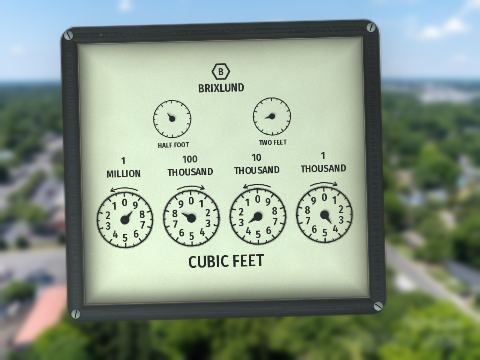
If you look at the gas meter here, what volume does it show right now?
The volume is 883400 ft³
